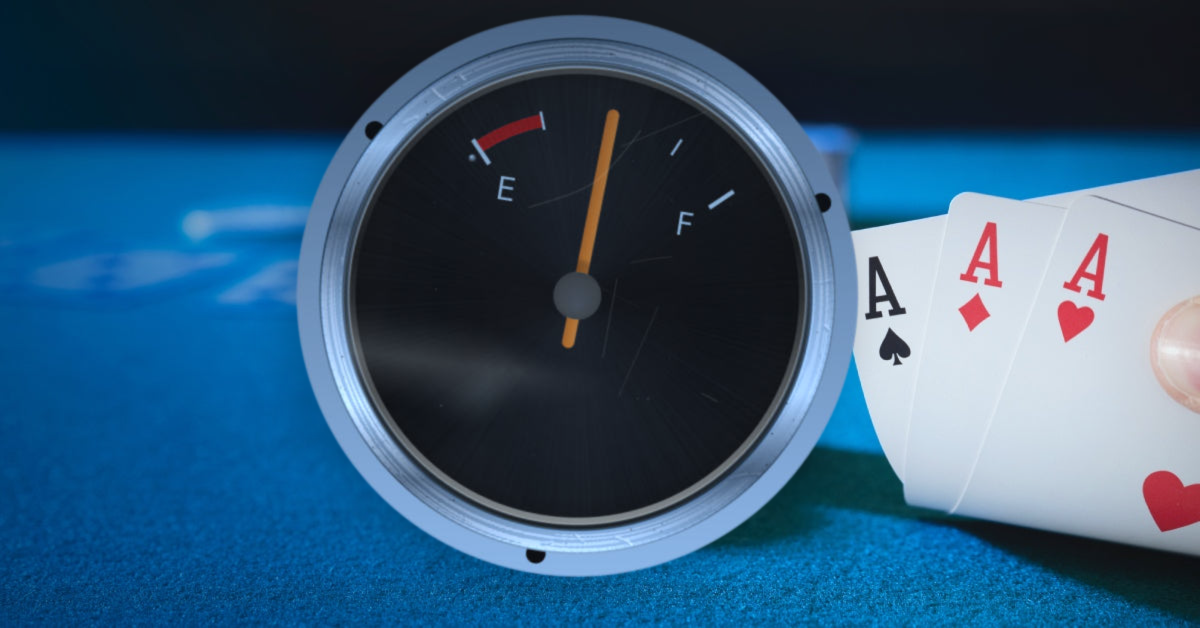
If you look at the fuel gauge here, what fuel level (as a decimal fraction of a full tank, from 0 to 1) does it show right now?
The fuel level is 0.5
